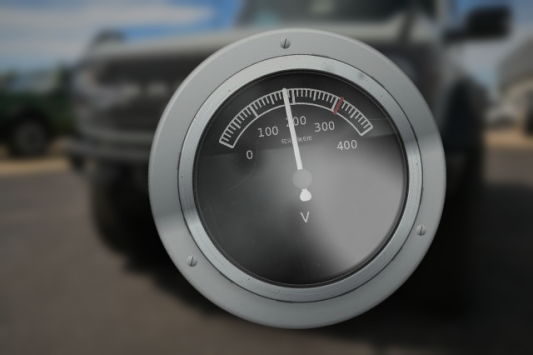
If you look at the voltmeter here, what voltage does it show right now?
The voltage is 180 V
